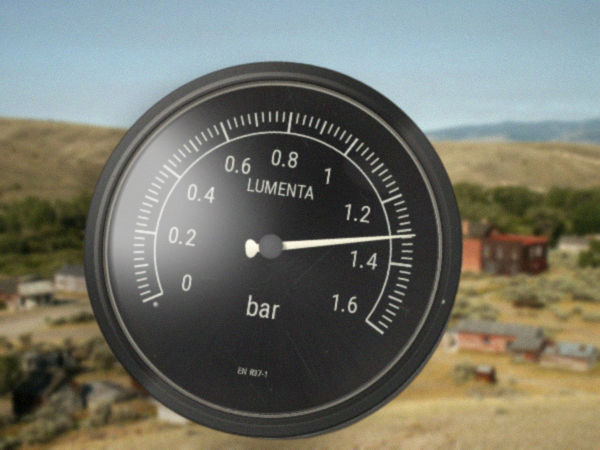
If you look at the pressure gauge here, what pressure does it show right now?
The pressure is 1.32 bar
